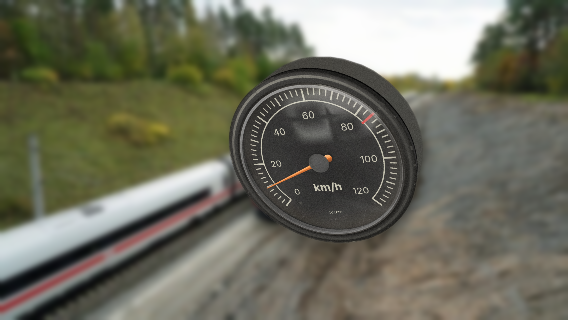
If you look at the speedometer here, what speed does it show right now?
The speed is 10 km/h
